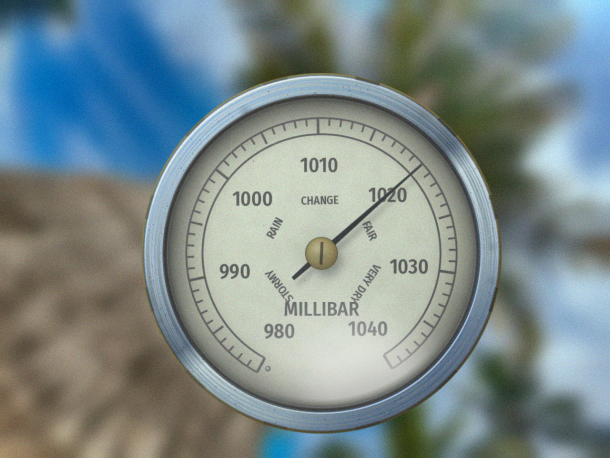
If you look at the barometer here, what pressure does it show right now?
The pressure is 1020 mbar
